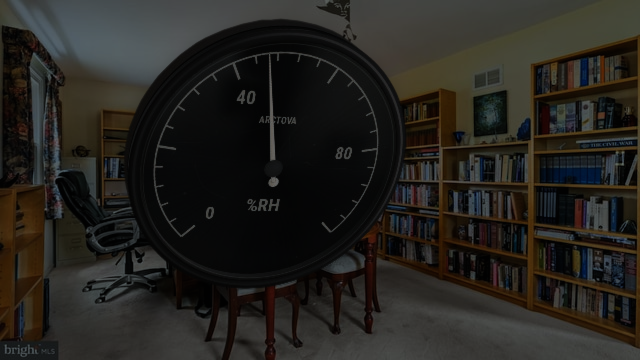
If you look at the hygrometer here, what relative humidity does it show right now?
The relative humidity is 46 %
